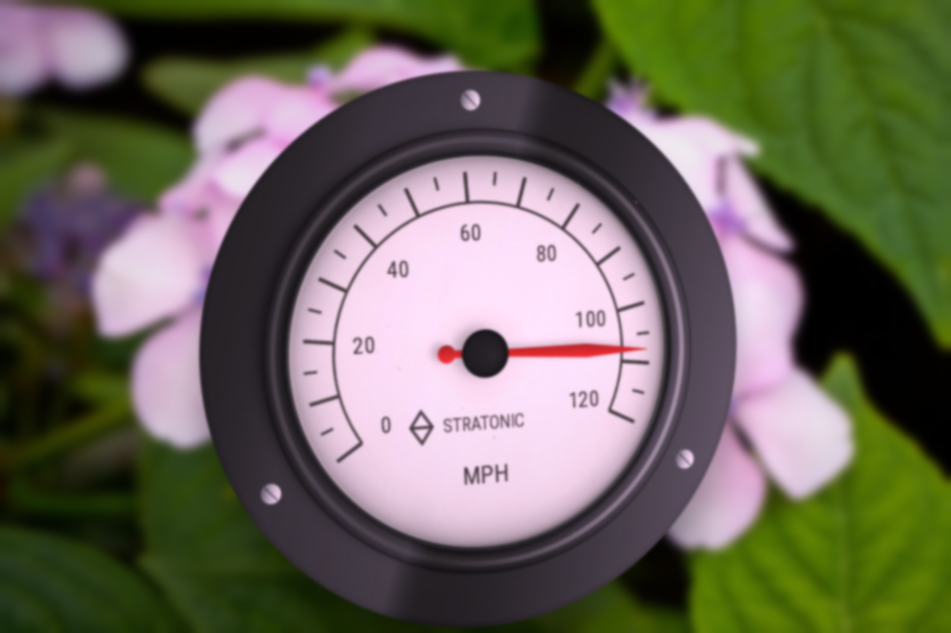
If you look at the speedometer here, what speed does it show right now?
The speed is 107.5 mph
